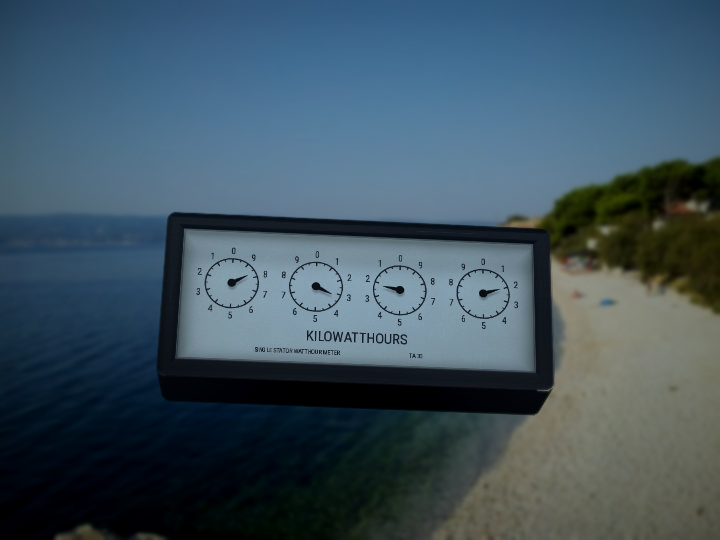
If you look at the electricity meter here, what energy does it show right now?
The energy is 8322 kWh
